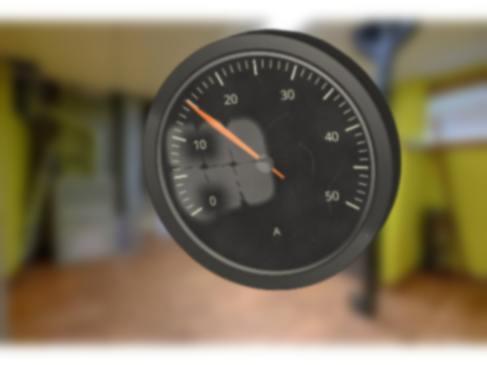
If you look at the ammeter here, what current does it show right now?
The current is 15 A
